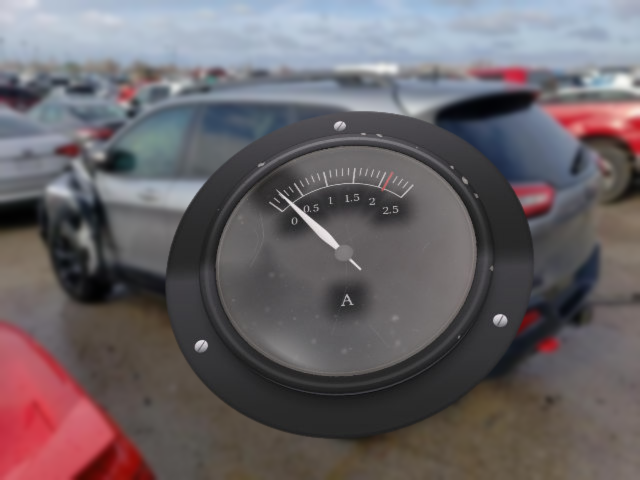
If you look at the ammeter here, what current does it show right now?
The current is 0.2 A
